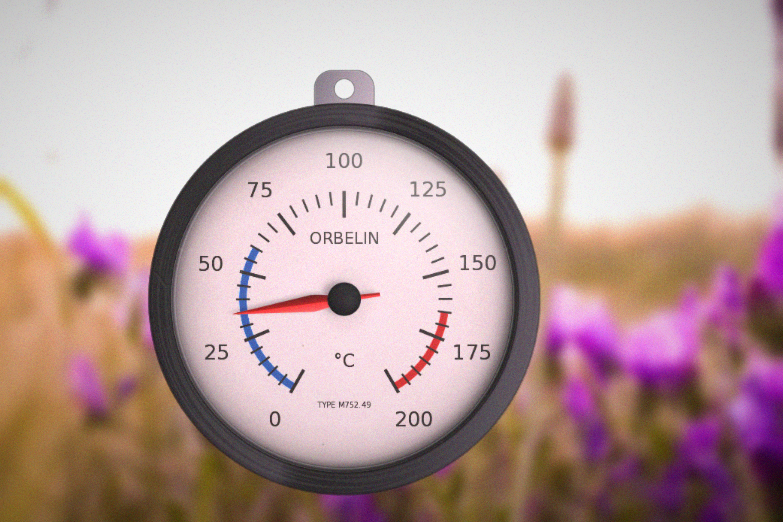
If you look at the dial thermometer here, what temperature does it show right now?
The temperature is 35 °C
